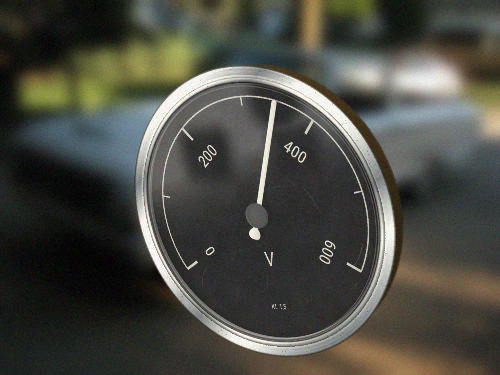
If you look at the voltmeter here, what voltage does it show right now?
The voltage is 350 V
